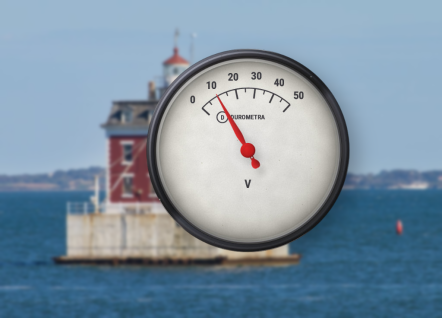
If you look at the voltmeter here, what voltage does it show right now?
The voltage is 10 V
